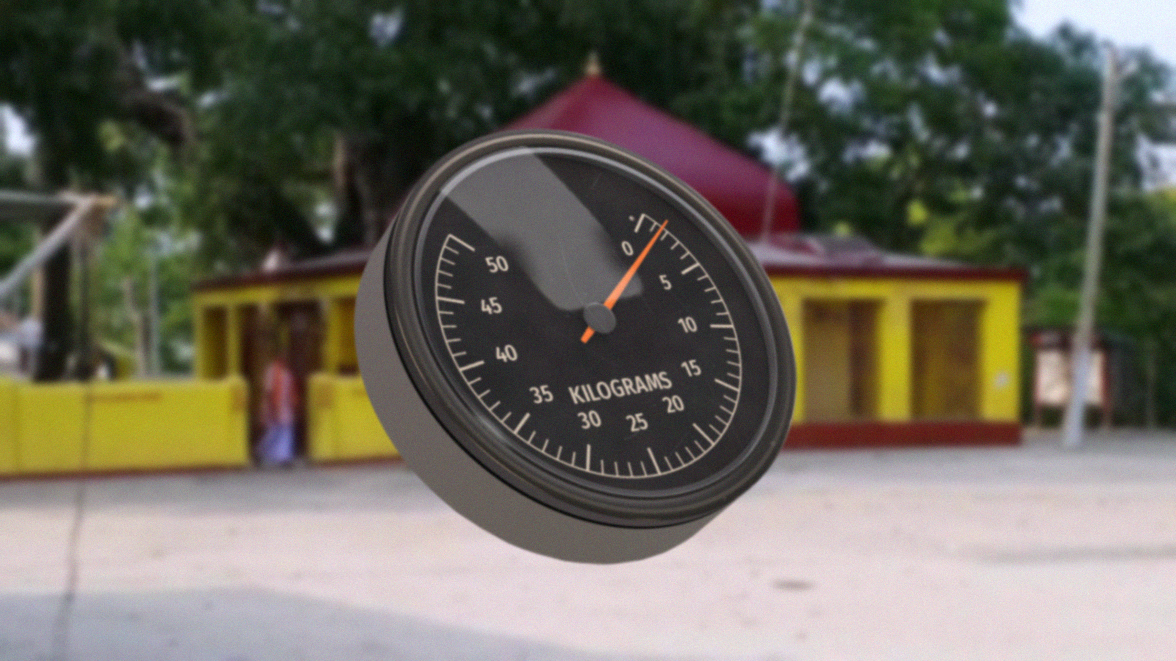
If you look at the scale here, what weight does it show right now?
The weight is 1.5 kg
